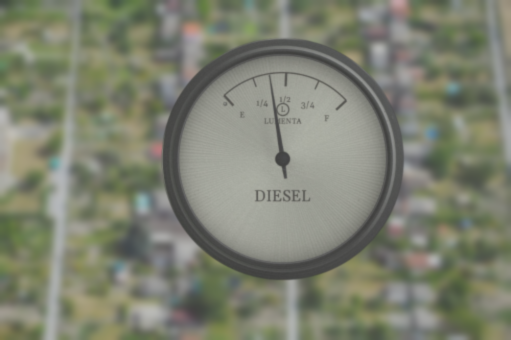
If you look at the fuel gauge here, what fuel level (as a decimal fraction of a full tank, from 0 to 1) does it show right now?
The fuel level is 0.375
